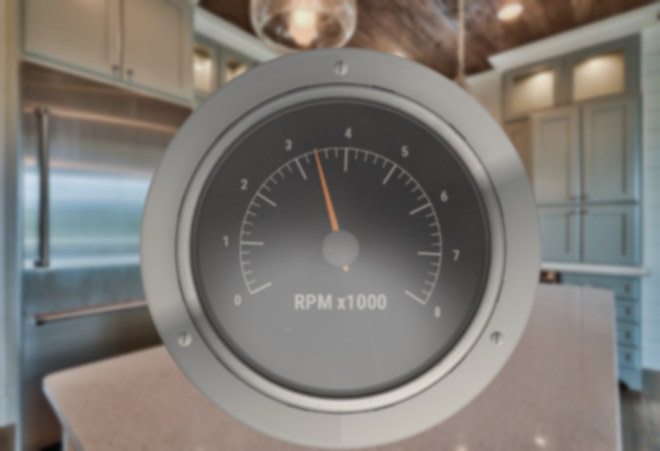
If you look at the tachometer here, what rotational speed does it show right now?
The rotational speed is 3400 rpm
